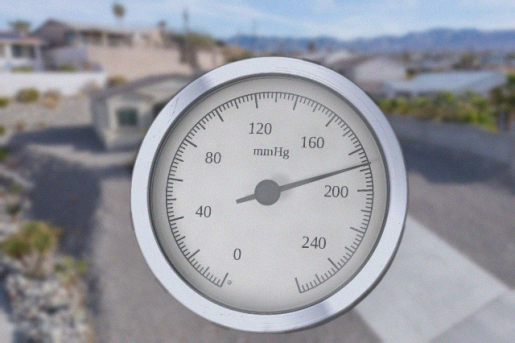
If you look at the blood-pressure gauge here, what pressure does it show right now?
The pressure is 188 mmHg
